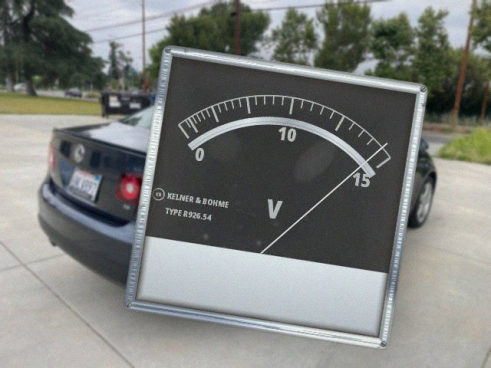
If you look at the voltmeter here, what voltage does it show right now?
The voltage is 14.5 V
